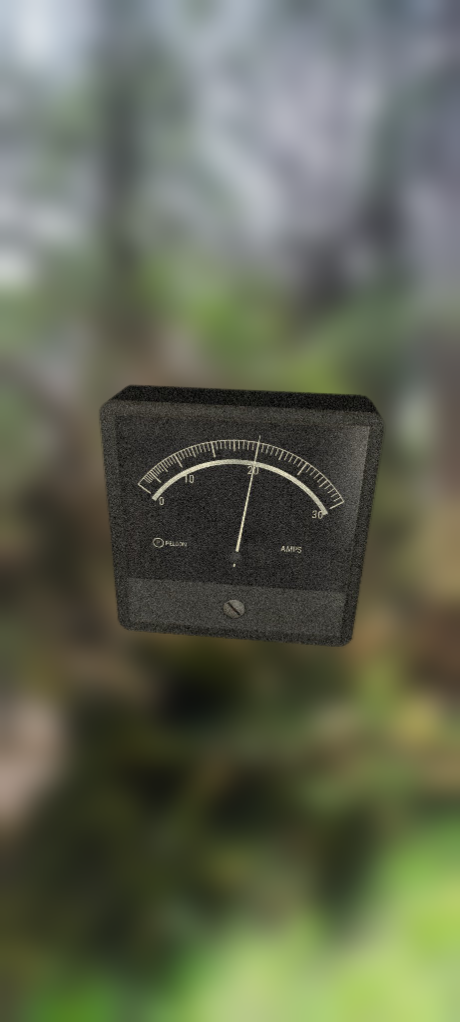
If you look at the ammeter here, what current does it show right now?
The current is 20 A
